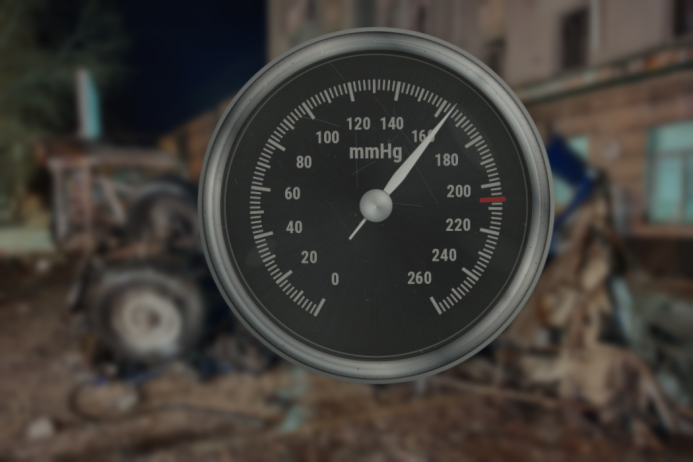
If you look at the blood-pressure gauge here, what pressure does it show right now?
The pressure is 164 mmHg
